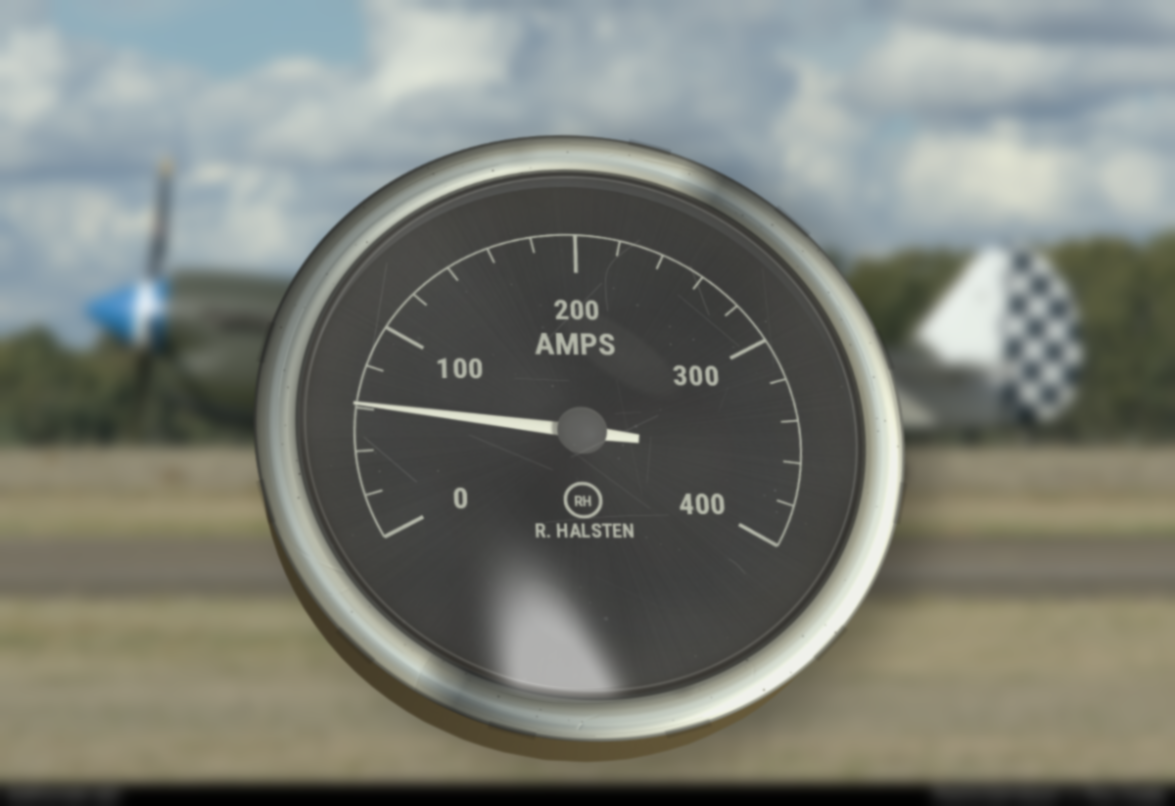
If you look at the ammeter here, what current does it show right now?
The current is 60 A
